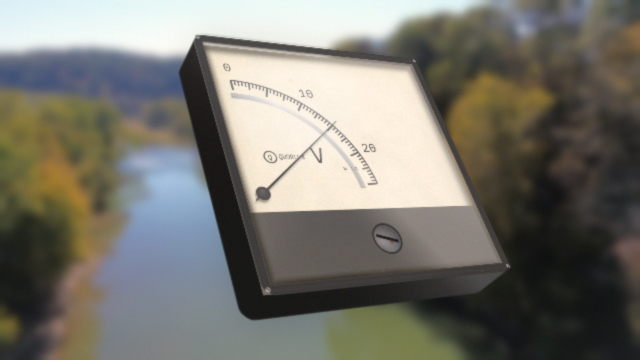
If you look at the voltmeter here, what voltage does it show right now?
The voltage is 15 V
